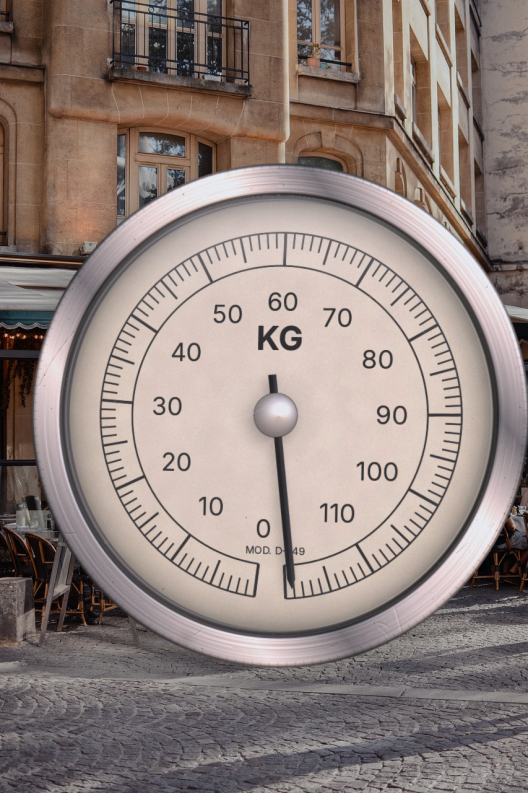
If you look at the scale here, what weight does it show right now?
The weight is 119 kg
